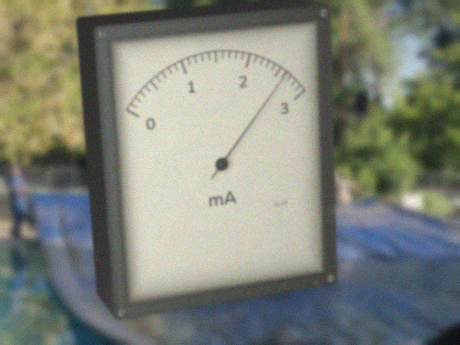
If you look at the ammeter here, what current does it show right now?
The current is 2.6 mA
